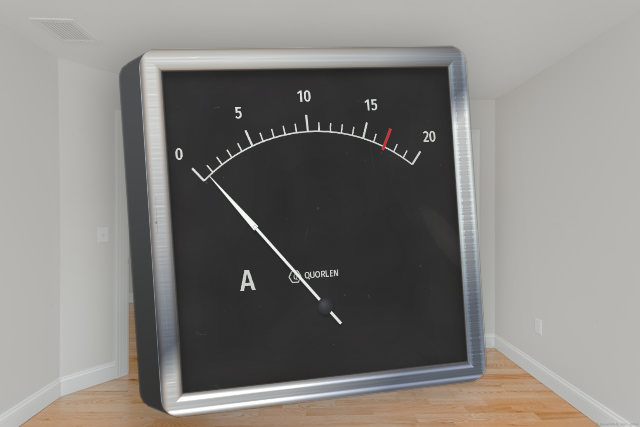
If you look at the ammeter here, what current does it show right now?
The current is 0.5 A
